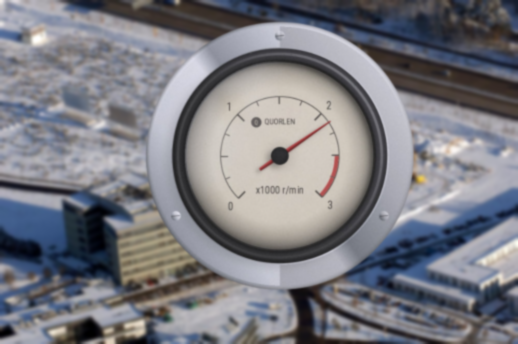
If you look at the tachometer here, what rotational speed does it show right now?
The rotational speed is 2125 rpm
